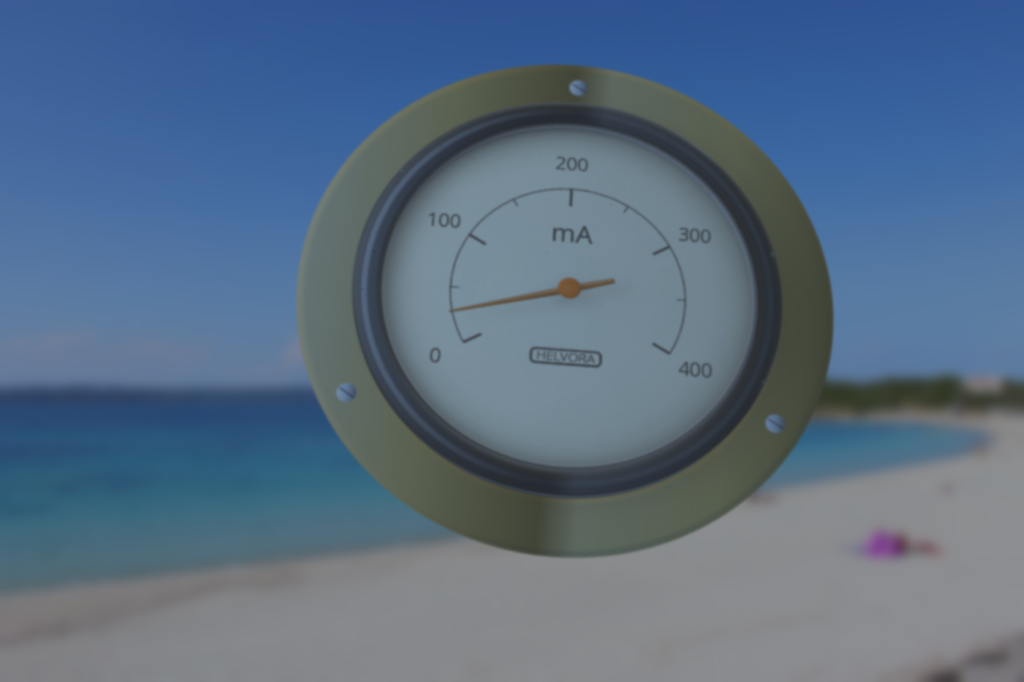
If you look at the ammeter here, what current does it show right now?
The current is 25 mA
